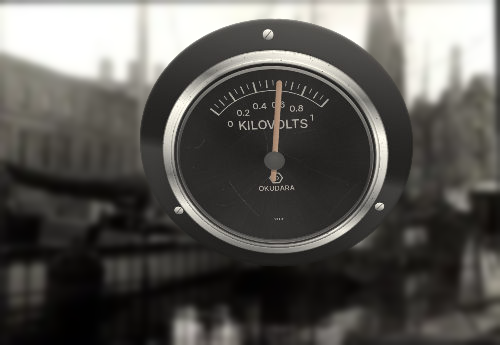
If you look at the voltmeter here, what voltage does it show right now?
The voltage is 0.6 kV
